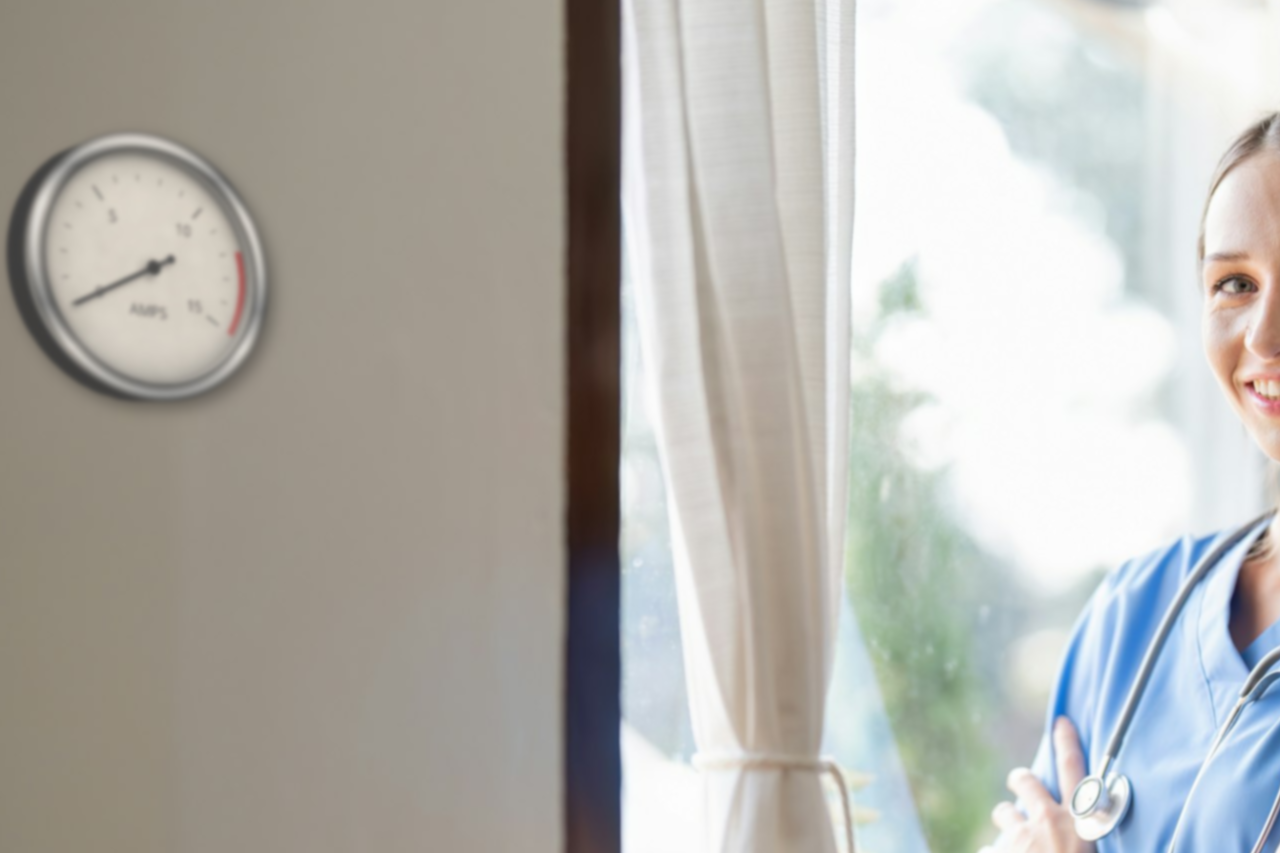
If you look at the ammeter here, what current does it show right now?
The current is 0 A
